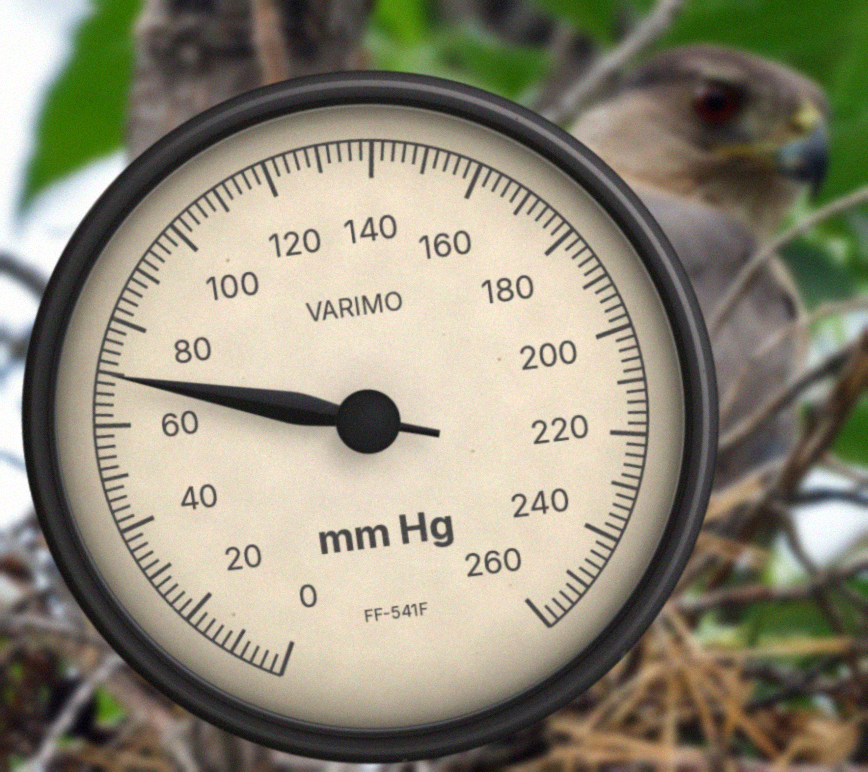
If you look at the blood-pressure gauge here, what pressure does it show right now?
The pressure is 70 mmHg
